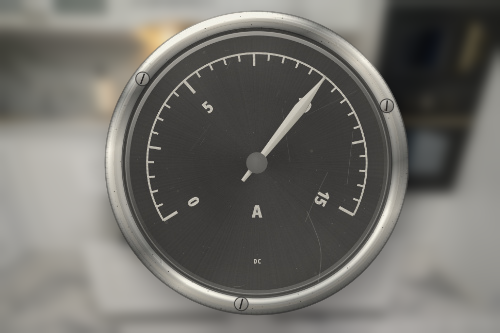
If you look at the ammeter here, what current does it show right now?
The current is 10 A
